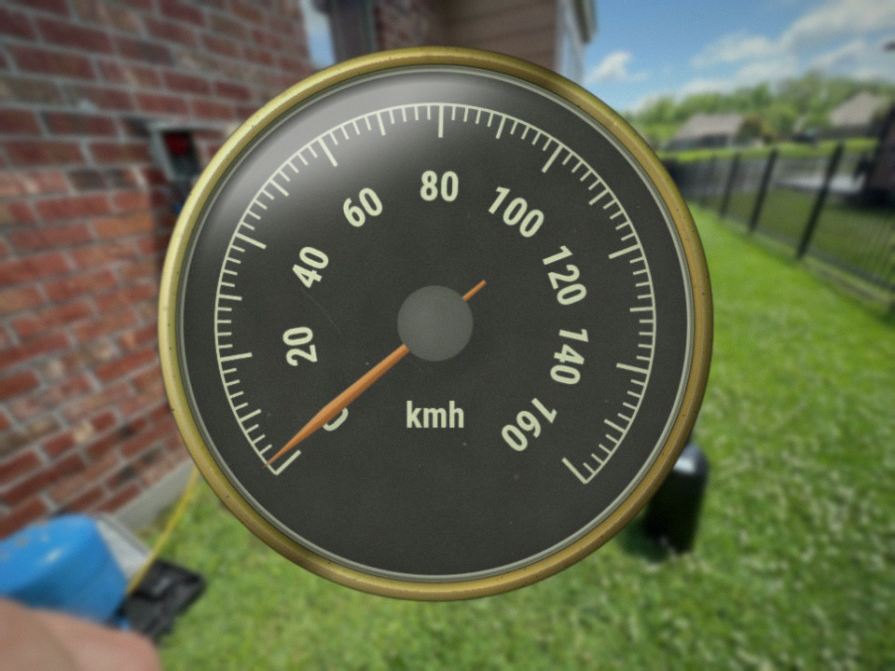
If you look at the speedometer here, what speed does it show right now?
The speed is 2 km/h
